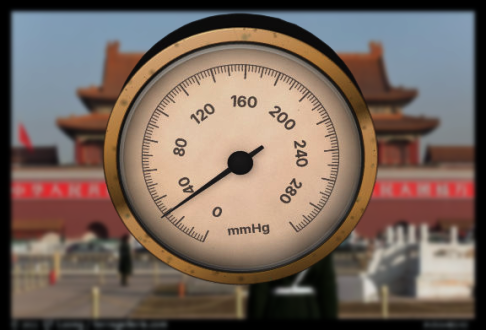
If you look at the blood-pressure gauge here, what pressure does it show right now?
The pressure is 30 mmHg
